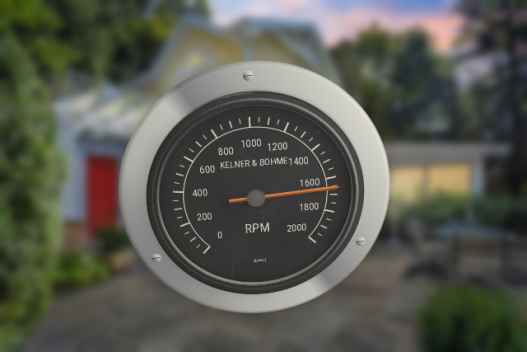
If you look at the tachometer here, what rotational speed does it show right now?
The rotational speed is 1650 rpm
